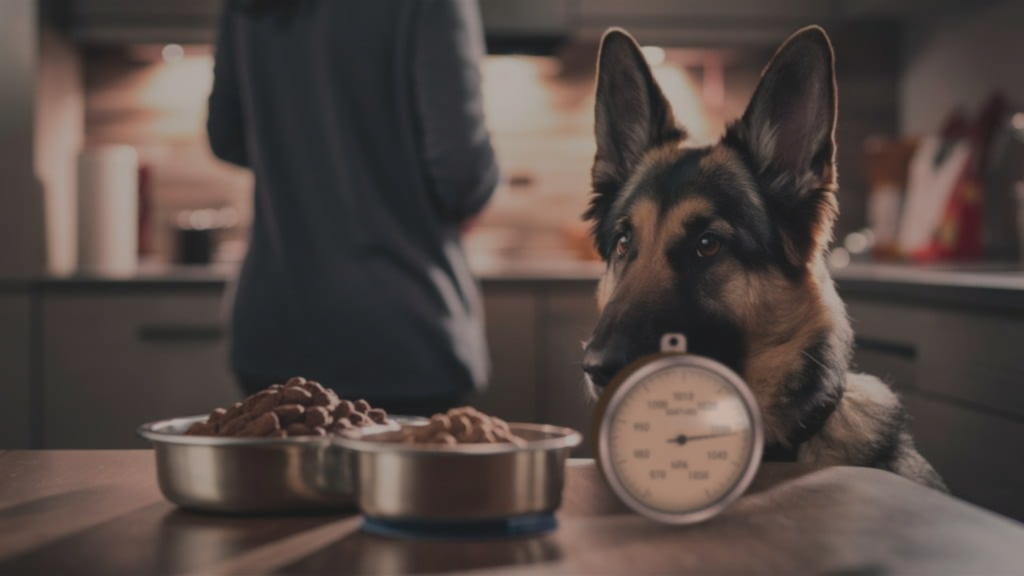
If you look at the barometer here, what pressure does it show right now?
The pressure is 1032 hPa
